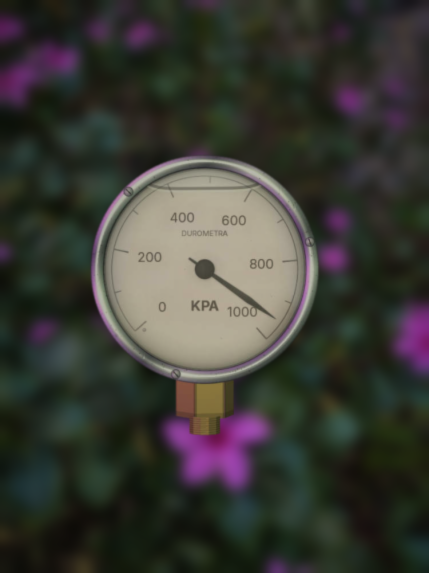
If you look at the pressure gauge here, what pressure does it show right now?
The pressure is 950 kPa
